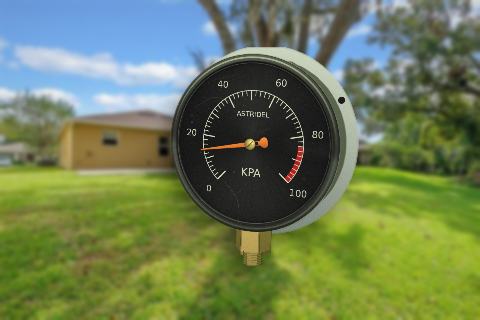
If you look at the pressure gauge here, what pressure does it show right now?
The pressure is 14 kPa
